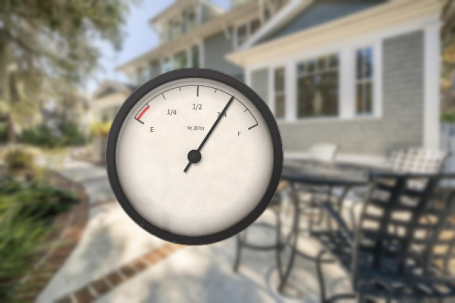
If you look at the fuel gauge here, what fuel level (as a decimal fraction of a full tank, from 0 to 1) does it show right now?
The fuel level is 0.75
